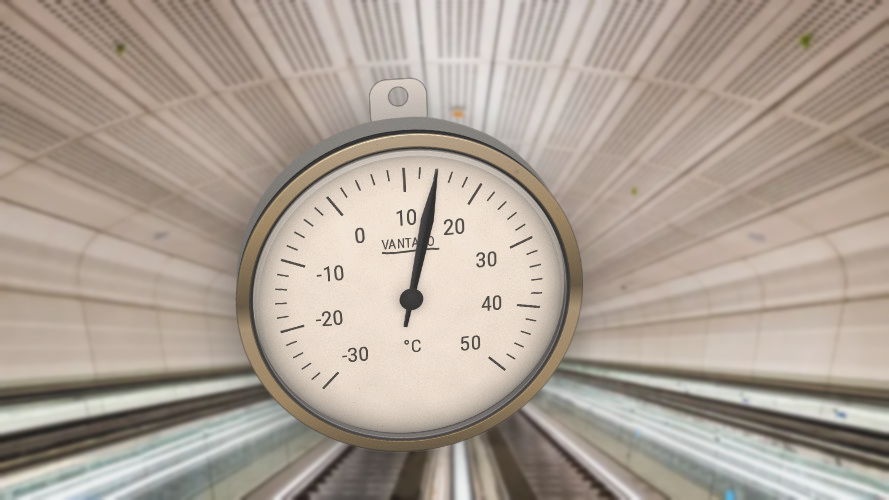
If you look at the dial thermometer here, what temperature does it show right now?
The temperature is 14 °C
